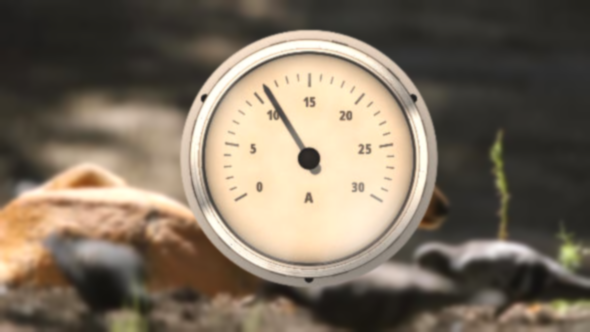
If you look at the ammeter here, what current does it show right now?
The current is 11 A
